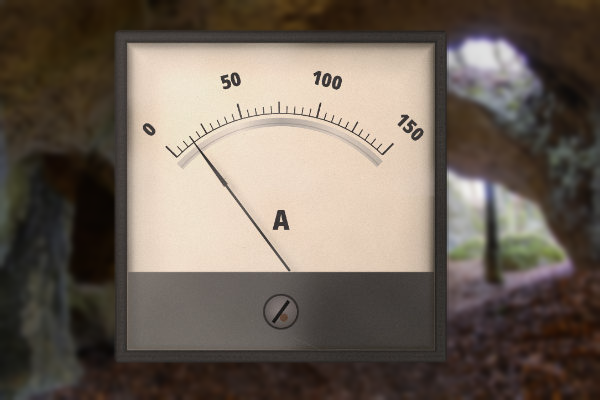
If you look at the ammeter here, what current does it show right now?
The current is 15 A
